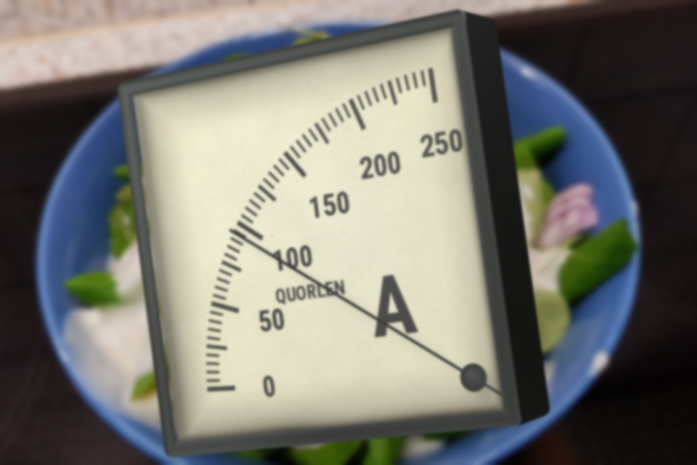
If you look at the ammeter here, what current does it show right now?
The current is 95 A
